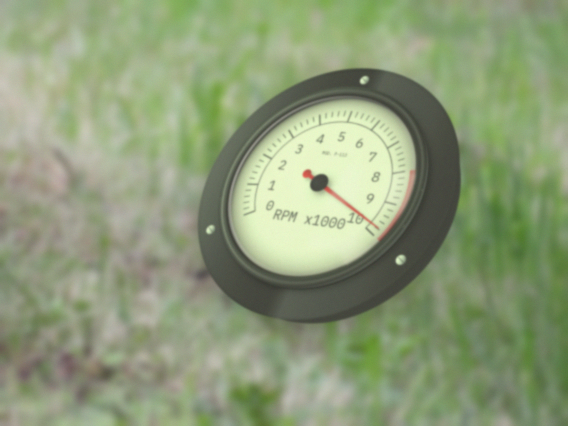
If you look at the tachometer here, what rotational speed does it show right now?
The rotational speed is 9800 rpm
